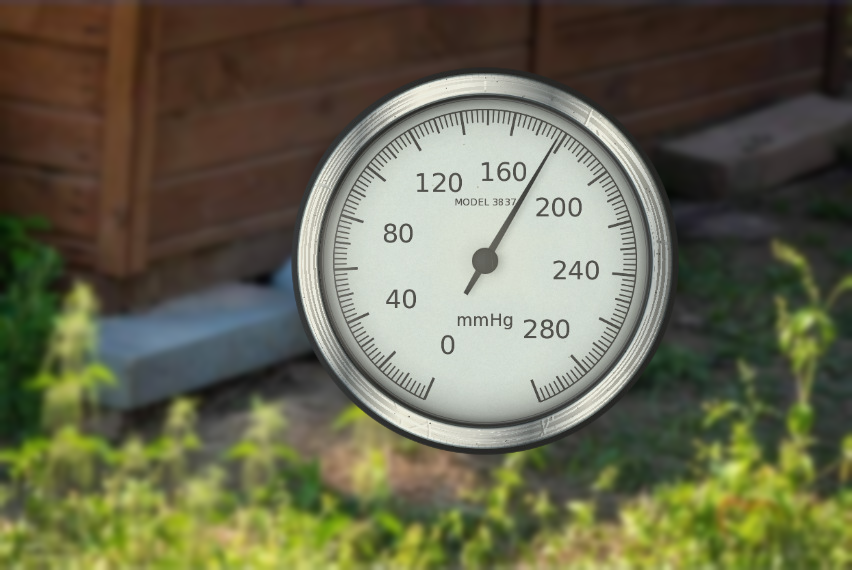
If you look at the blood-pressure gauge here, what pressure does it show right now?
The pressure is 178 mmHg
